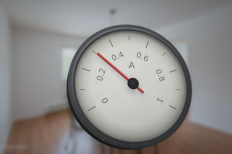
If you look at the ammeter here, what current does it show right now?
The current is 0.3 A
